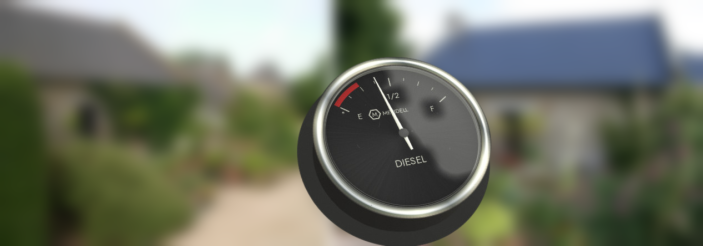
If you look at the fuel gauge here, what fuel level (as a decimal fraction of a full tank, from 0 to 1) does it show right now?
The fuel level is 0.375
